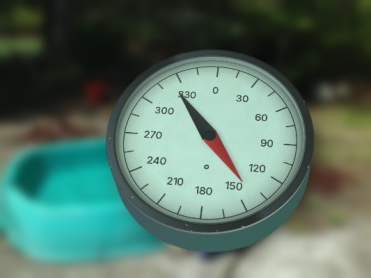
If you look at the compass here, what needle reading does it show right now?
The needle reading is 142.5 °
